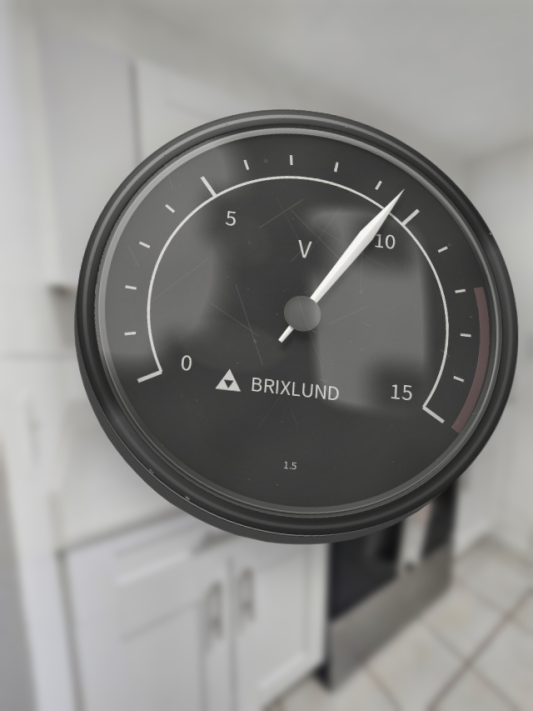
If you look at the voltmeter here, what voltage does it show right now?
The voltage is 9.5 V
